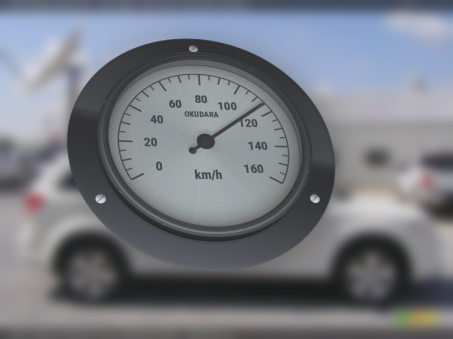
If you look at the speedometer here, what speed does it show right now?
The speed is 115 km/h
